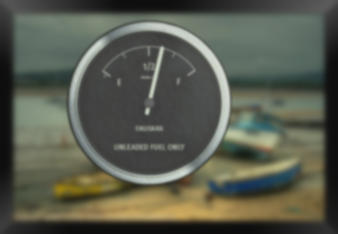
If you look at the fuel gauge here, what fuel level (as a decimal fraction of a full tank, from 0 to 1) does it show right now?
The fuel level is 0.625
